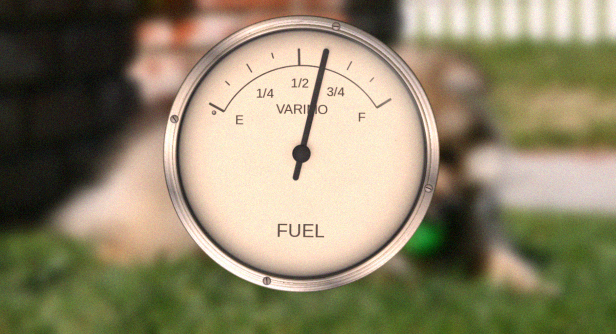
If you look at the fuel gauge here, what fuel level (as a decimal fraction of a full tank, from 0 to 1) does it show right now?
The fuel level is 0.625
